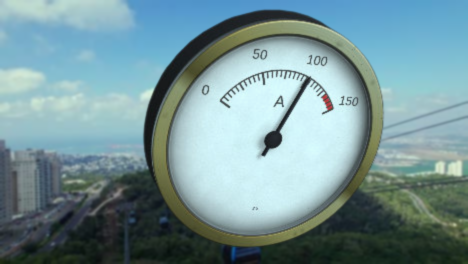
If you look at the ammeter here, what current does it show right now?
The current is 100 A
